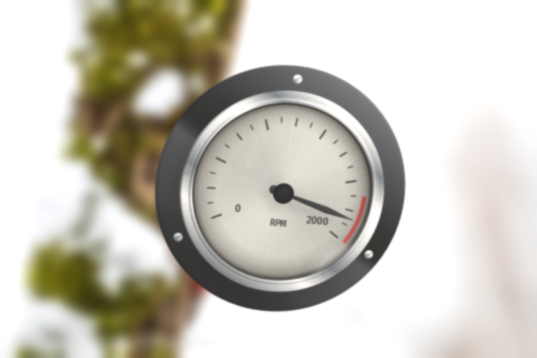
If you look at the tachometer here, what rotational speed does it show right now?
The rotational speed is 1850 rpm
